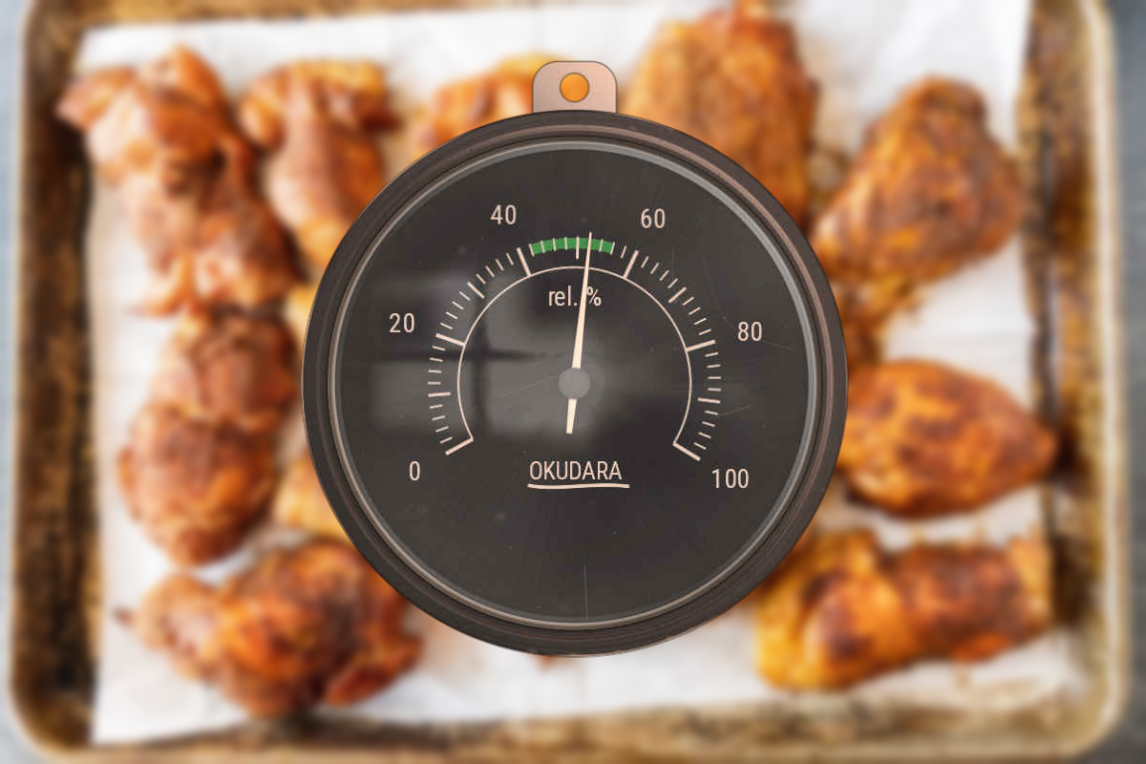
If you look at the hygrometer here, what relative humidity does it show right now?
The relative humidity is 52 %
